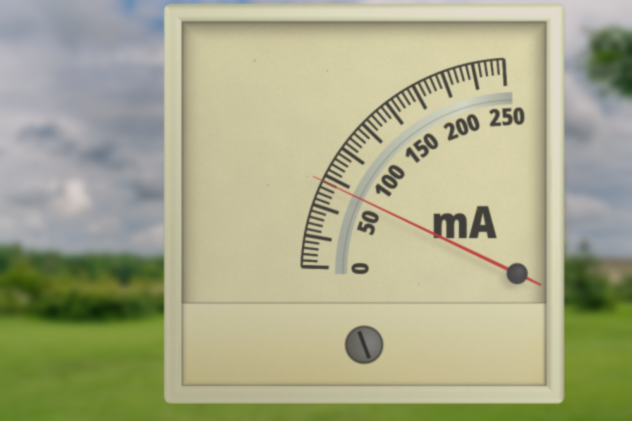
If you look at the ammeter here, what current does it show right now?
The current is 70 mA
